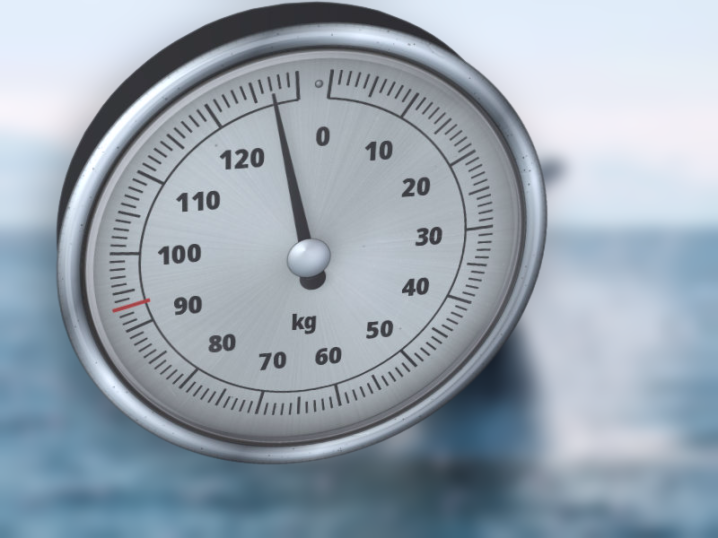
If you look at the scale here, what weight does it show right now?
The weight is 127 kg
